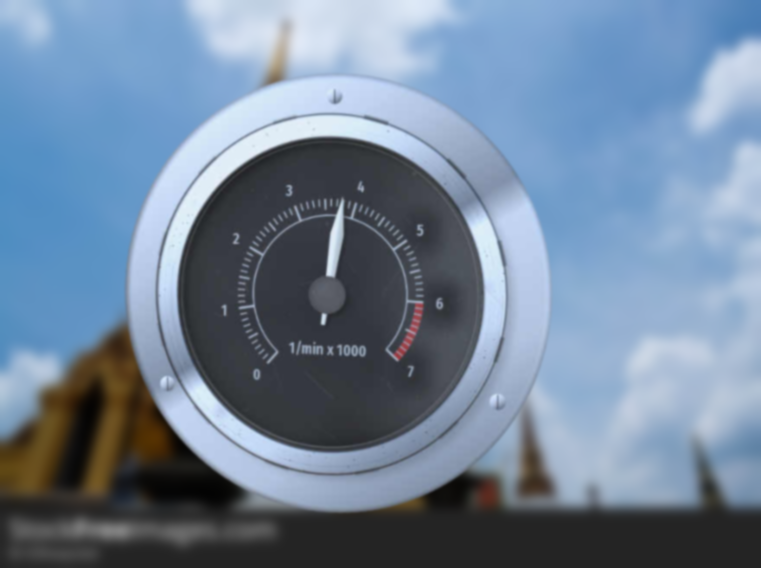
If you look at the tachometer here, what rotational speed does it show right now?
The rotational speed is 3800 rpm
